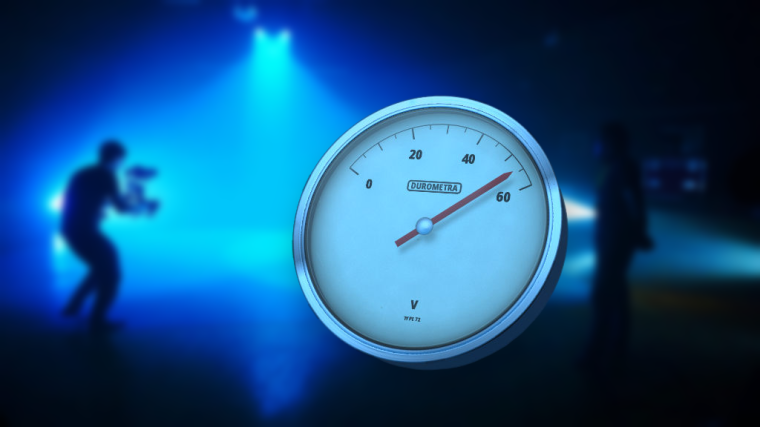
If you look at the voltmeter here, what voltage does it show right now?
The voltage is 55 V
